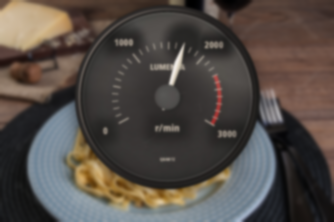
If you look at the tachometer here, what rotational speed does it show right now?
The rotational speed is 1700 rpm
